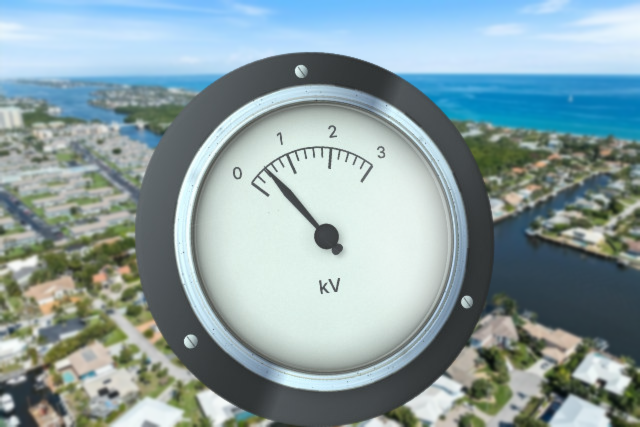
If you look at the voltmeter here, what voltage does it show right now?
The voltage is 0.4 kV
